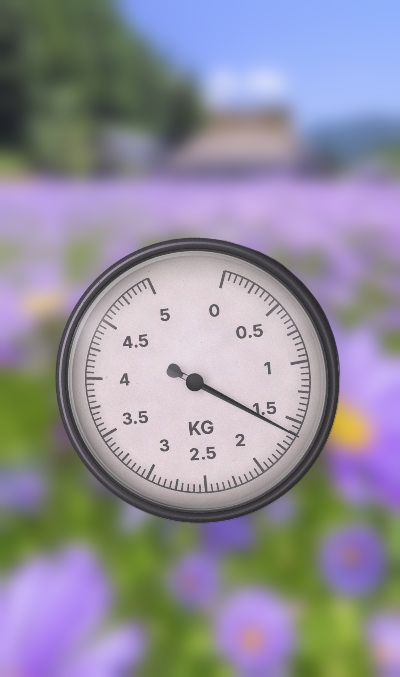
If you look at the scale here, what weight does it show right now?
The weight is 1.6 kg
